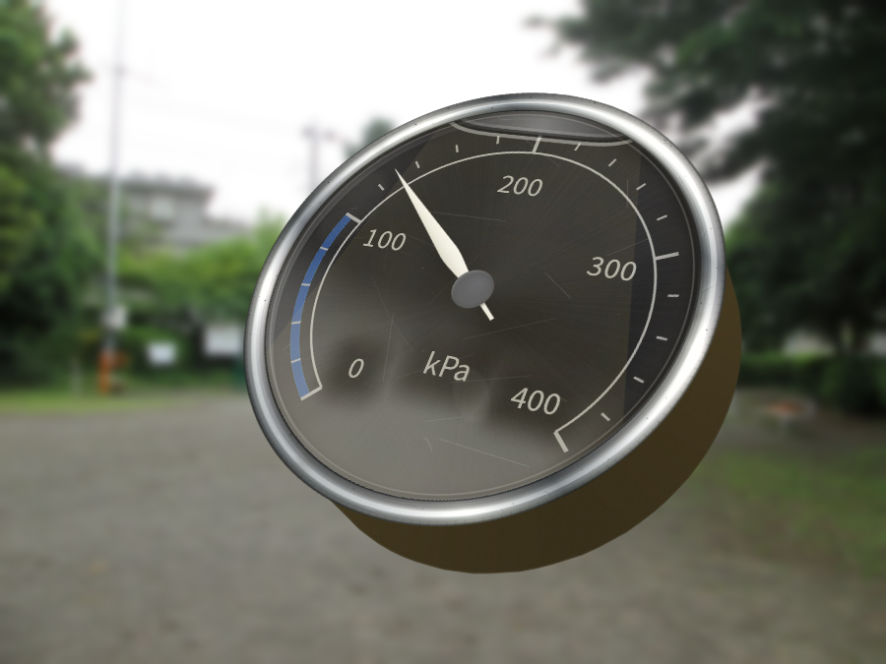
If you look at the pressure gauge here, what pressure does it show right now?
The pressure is 130 kPa
